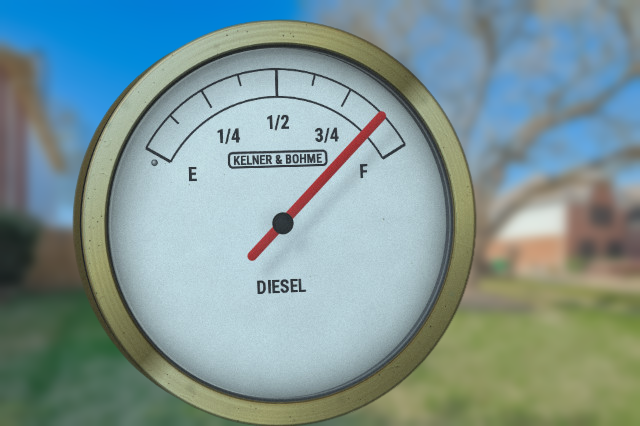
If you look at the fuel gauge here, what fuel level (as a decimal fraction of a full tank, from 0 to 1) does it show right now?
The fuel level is 0.875
